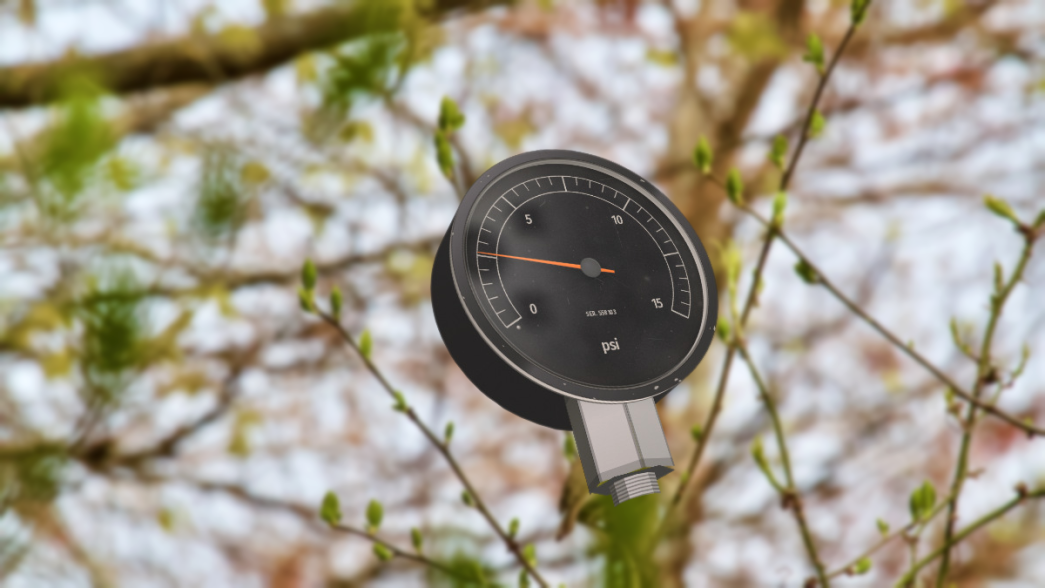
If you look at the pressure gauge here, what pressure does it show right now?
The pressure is 2.5 psi
